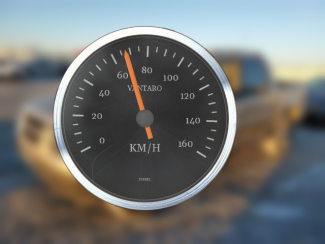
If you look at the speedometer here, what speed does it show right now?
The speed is 67.5 km/h
